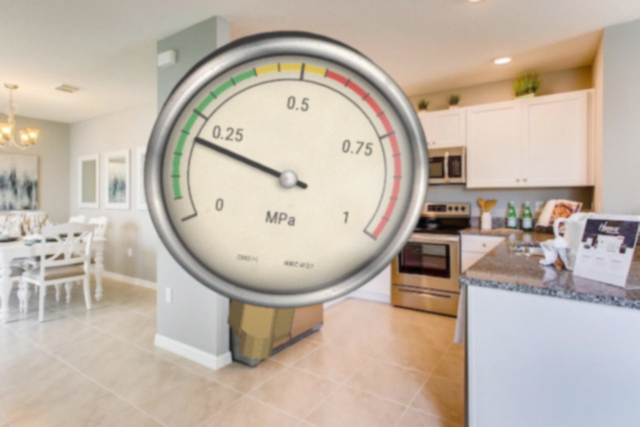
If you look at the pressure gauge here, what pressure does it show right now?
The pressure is 0.2 MPa
